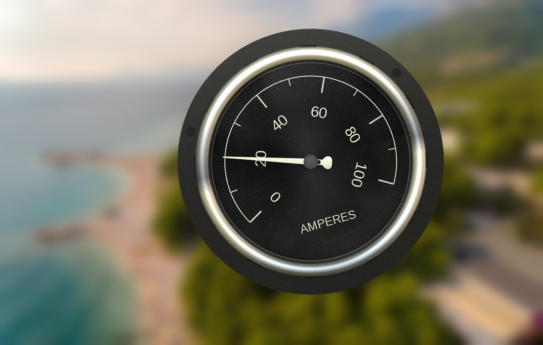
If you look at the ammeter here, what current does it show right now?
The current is 20 A
